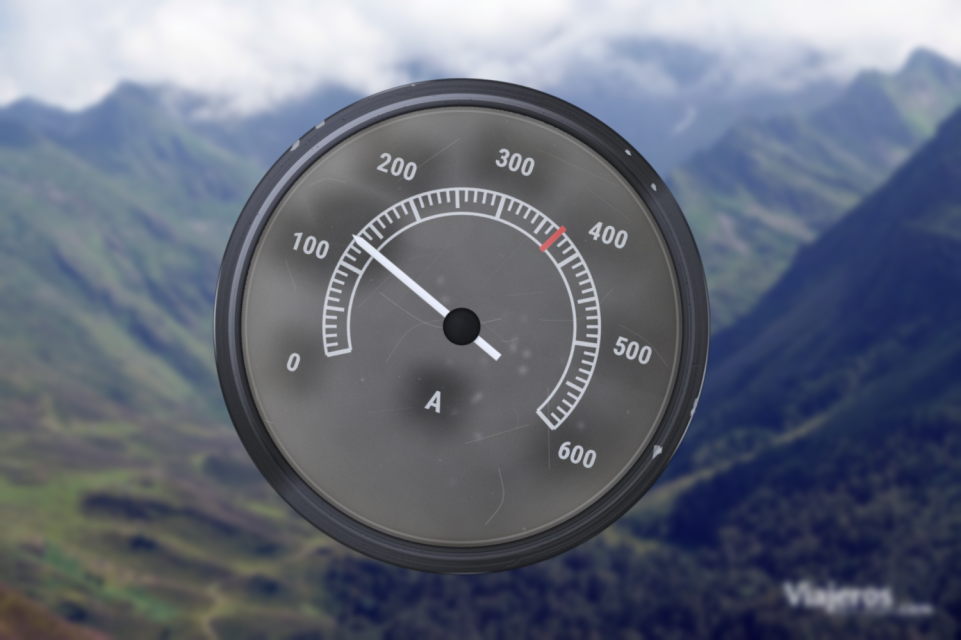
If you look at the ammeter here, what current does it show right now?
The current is 130 A
